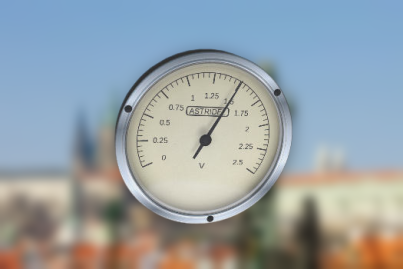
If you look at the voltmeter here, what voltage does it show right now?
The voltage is 1.5 V
